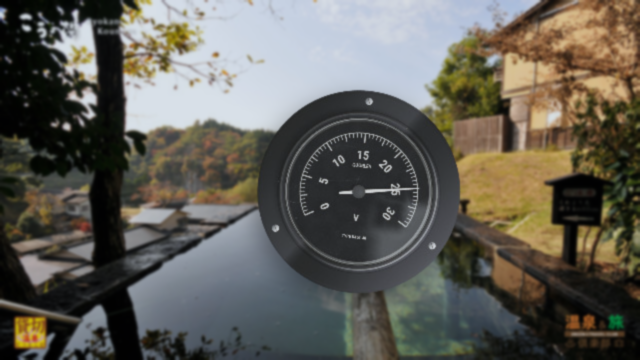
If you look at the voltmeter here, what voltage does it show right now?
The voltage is 25 V
